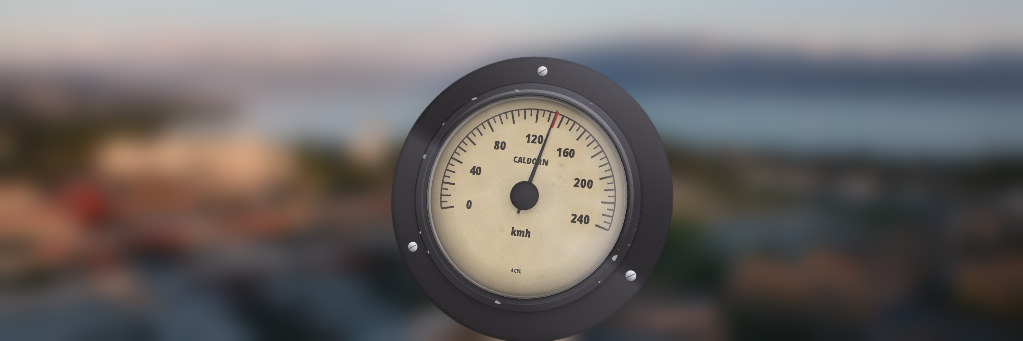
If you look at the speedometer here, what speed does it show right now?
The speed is 135 km/h
